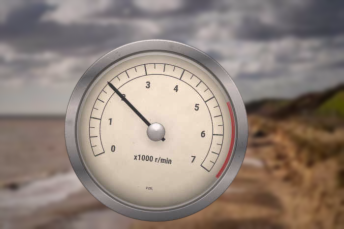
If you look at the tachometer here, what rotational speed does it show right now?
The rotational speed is 2000 rpm
